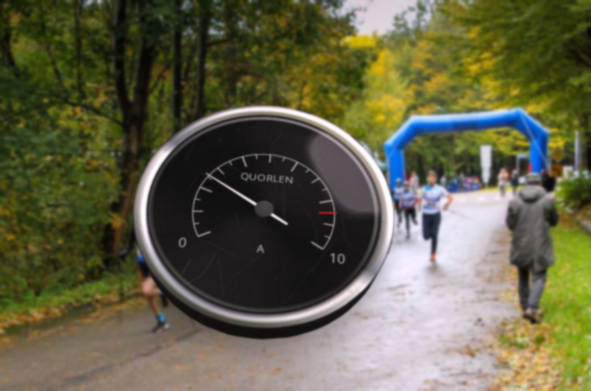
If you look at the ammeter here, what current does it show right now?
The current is 2.5 A
